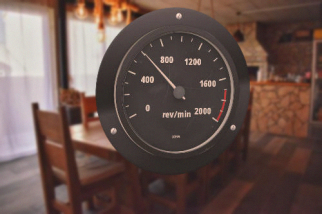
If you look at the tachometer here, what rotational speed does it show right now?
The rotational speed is 600 rpm
